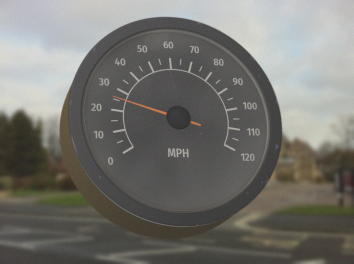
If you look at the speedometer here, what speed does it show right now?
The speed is 25 mph
